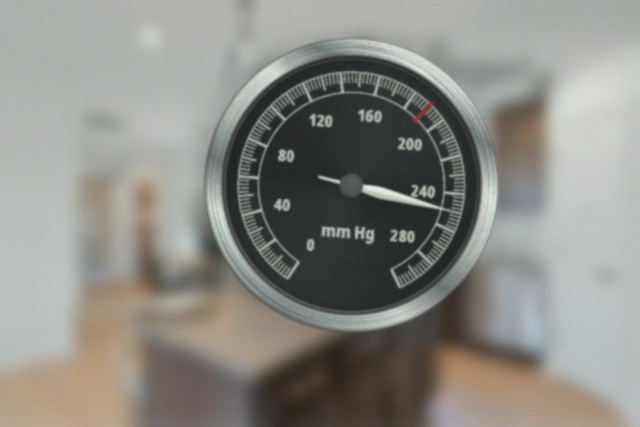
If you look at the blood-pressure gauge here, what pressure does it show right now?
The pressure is 250 mmHg
